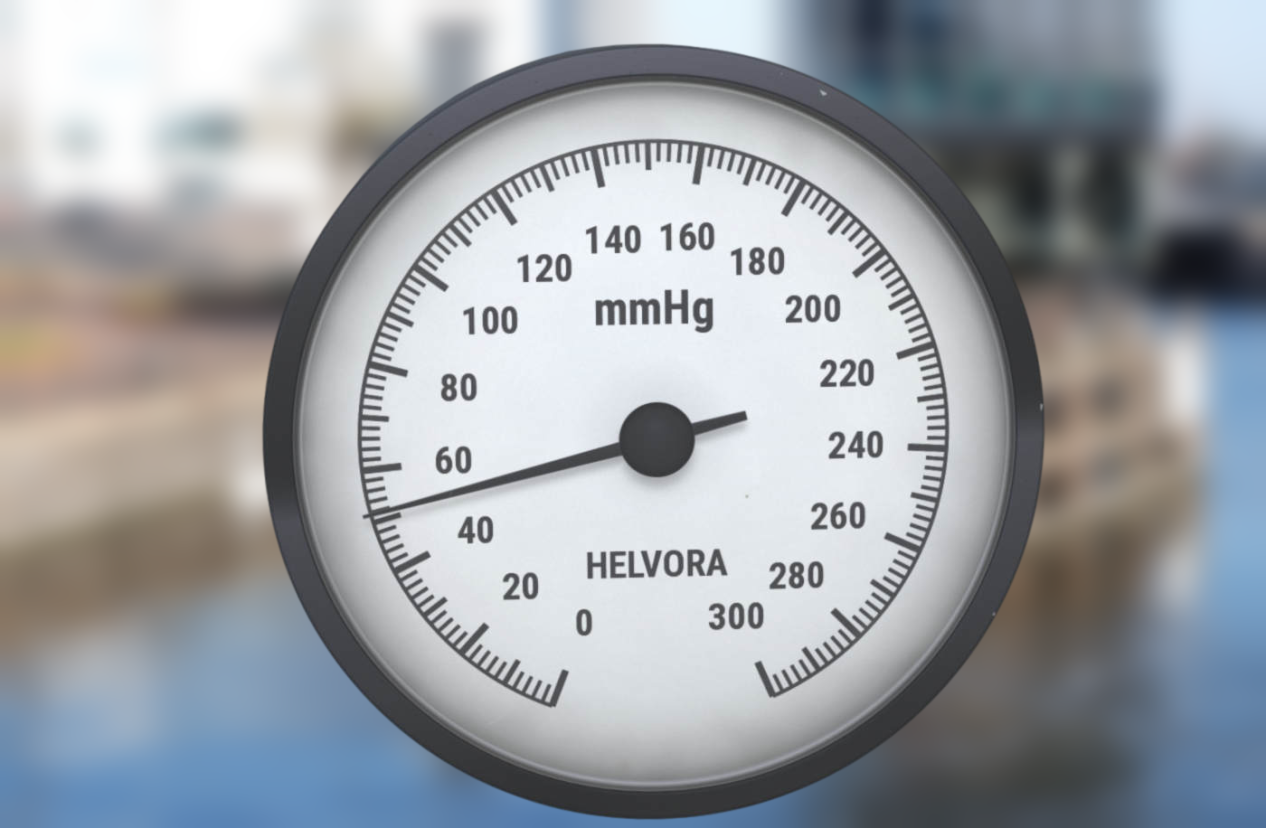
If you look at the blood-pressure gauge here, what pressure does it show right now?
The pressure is 52 mmHg
